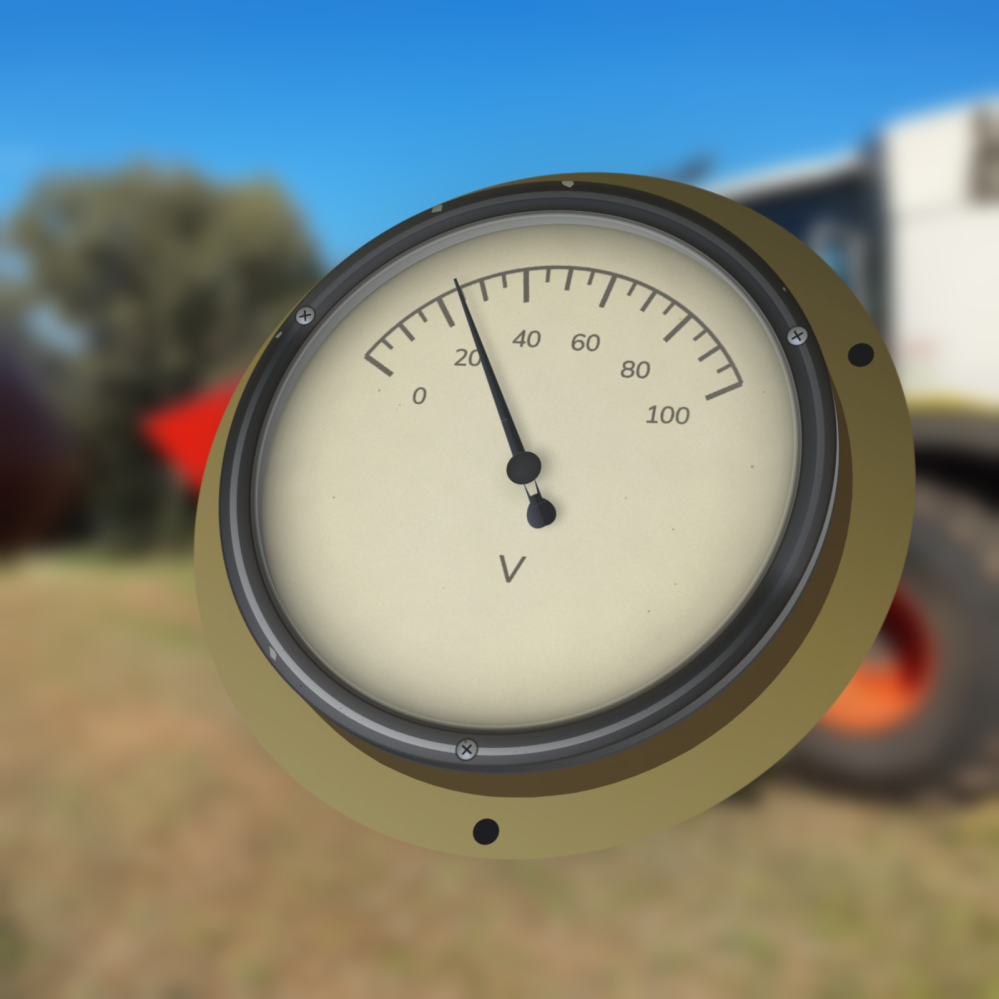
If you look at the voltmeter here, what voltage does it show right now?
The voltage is 25 V
